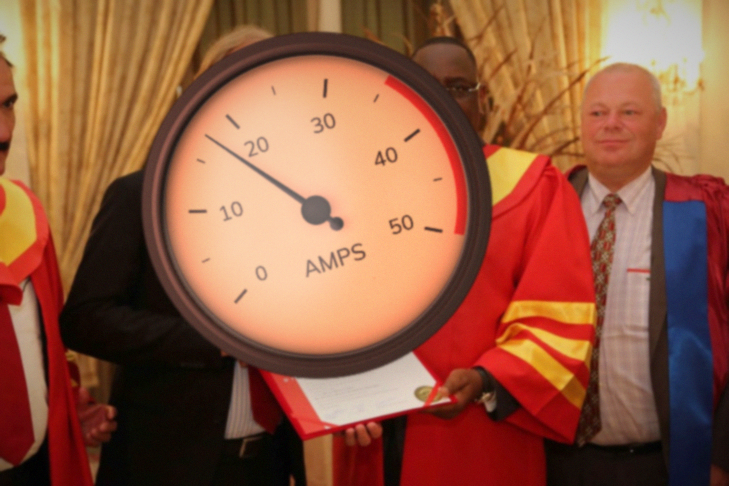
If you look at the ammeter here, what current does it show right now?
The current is 17.5 A
